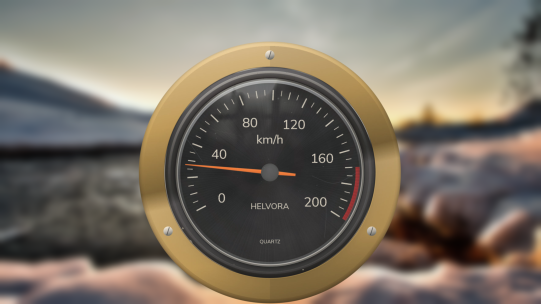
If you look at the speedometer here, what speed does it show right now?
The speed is 27.5 km/h
